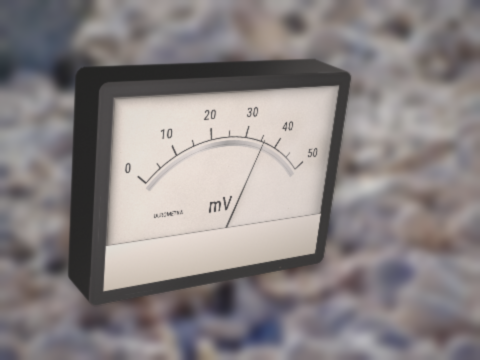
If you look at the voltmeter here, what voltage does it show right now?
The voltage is 35 mV
